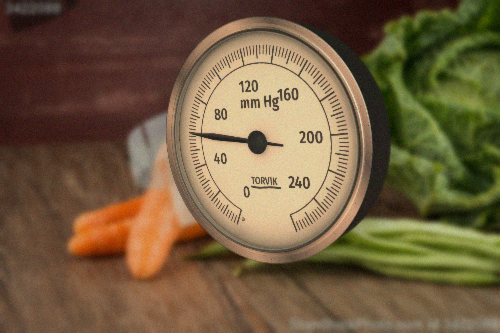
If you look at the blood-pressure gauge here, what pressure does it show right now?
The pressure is 60 mmHg
